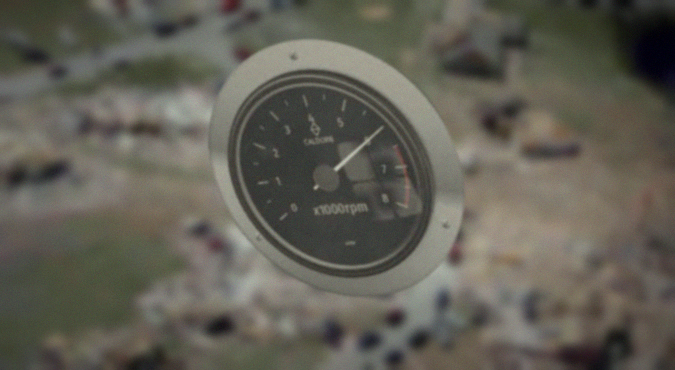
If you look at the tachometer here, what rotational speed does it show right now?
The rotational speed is 6000 rpm
